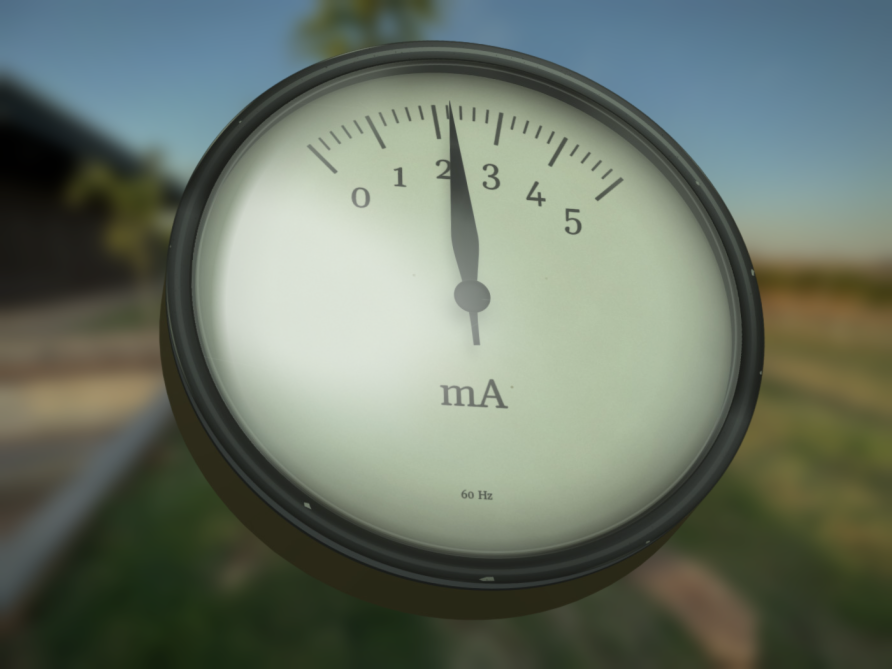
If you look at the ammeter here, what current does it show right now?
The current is 2.2 mA
